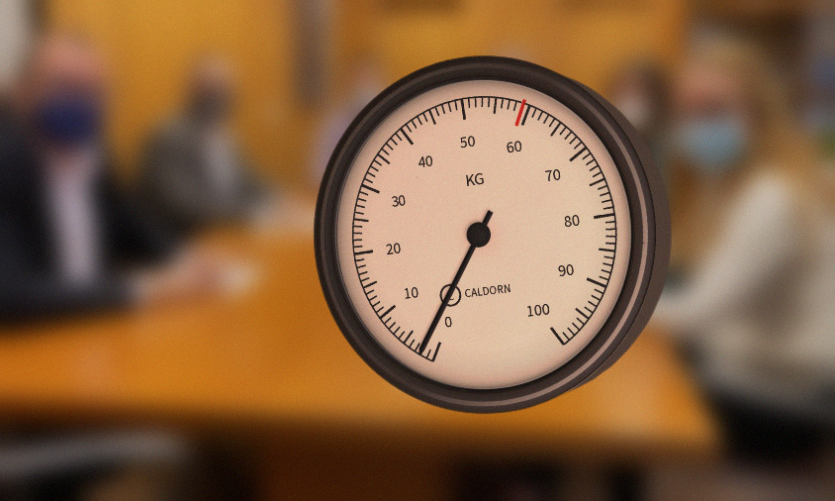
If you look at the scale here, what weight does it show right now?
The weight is 2 kg
